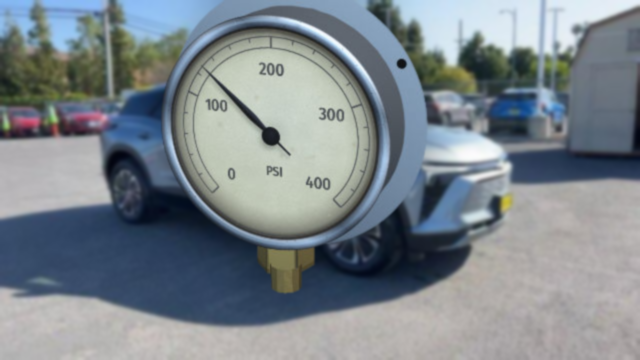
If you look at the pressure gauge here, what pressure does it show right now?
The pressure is 130 psi
